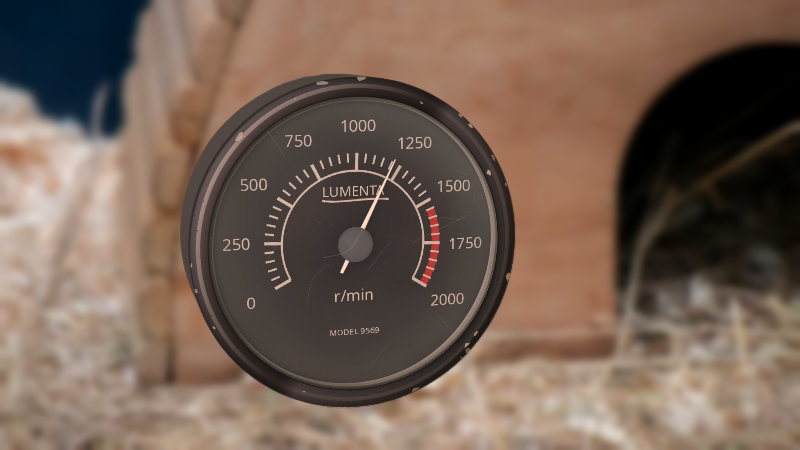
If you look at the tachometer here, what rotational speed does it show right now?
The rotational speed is 1200 rpm
